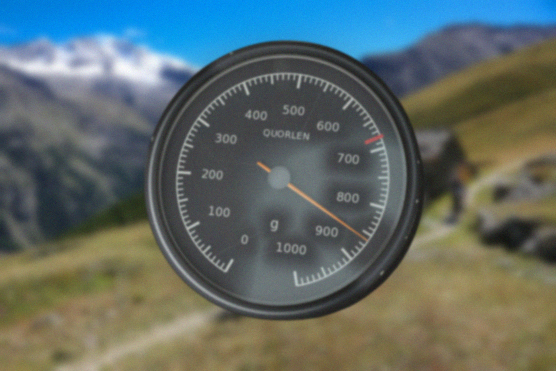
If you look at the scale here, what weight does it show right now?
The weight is 860 g
